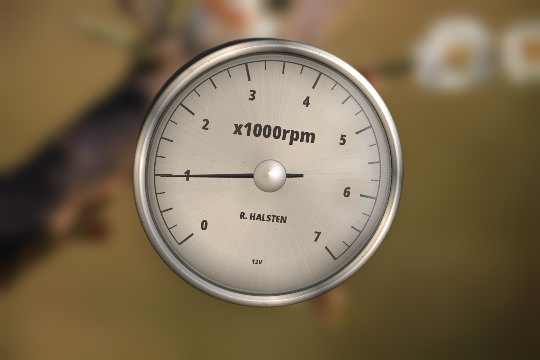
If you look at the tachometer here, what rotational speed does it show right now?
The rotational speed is 1000 rpm
